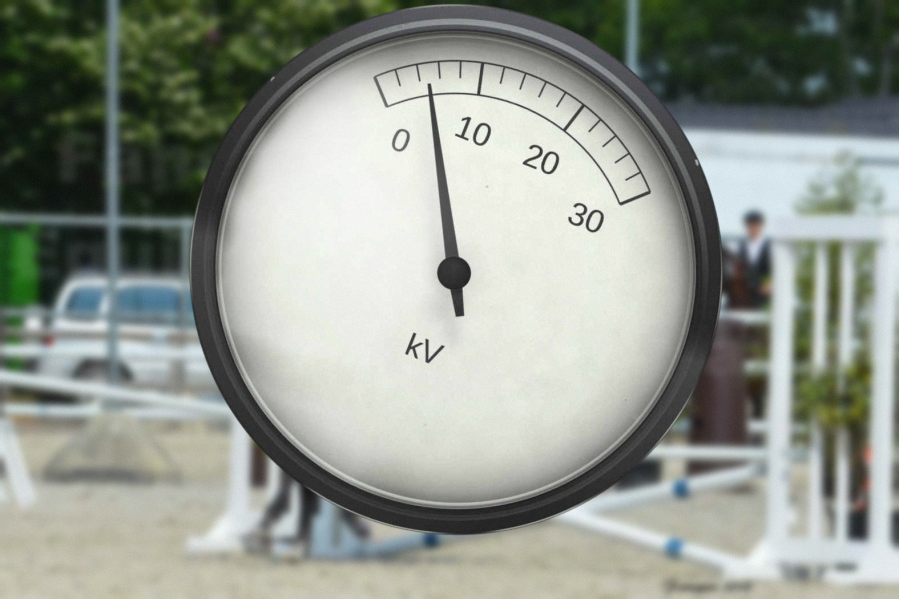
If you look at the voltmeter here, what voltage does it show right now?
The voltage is 5 kV
